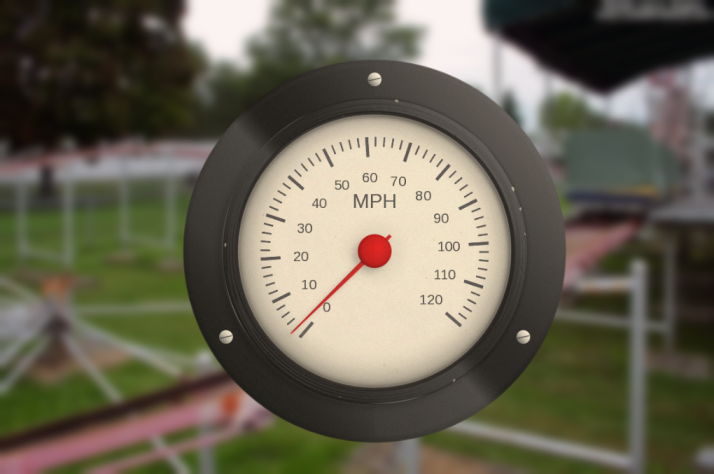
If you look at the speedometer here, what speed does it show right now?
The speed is 2 mph
